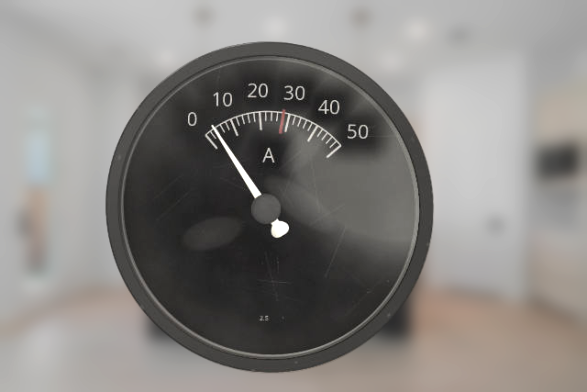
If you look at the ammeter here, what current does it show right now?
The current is 4 A
